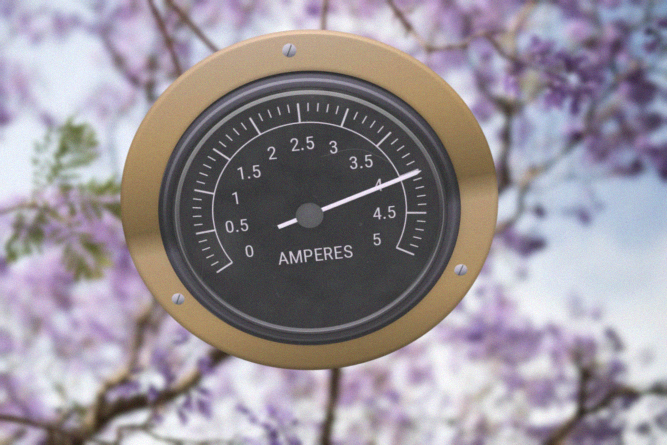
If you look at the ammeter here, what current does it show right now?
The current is 4 A
